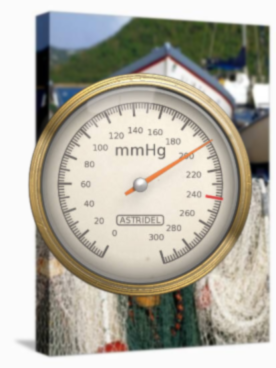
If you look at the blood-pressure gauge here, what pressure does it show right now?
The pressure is 200 mmHg
